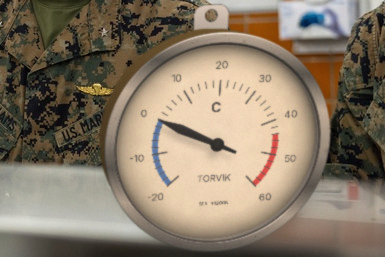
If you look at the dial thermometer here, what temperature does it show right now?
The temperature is 0 °C
